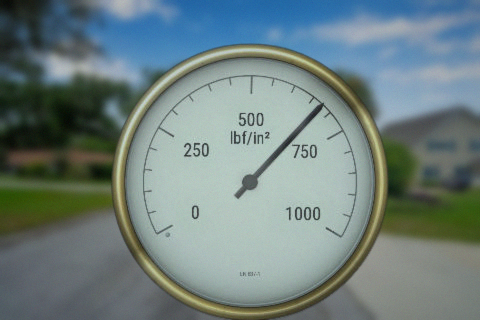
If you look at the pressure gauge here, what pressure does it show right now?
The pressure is 675 psi
